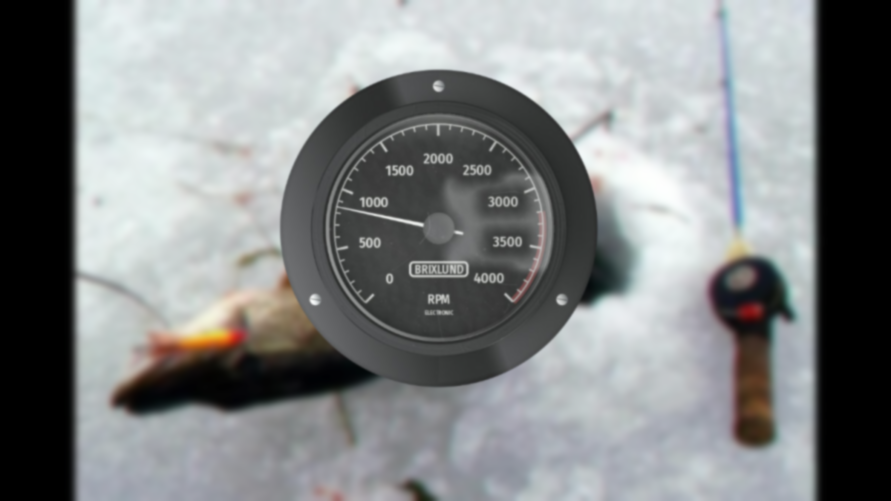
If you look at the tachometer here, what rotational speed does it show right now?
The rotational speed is 850 rpm
